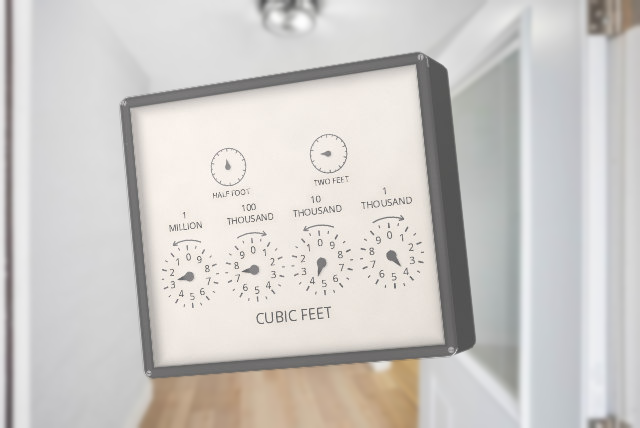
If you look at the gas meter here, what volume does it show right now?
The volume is 274400 ft³
